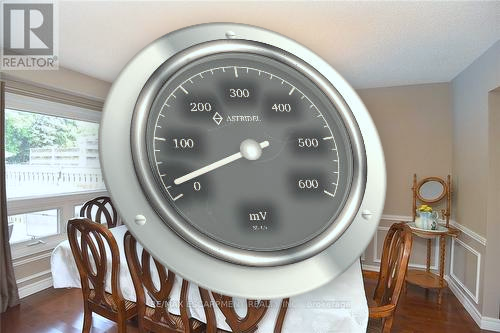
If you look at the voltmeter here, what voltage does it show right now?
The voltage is 20 mV
